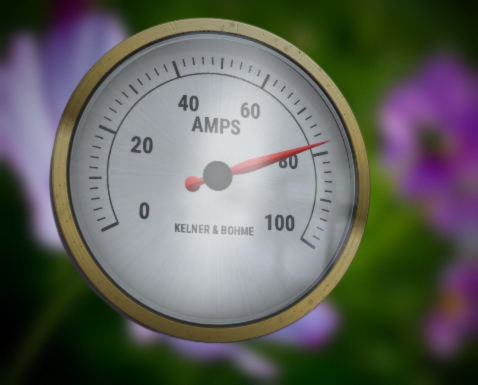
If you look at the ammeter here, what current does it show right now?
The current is 78 A
